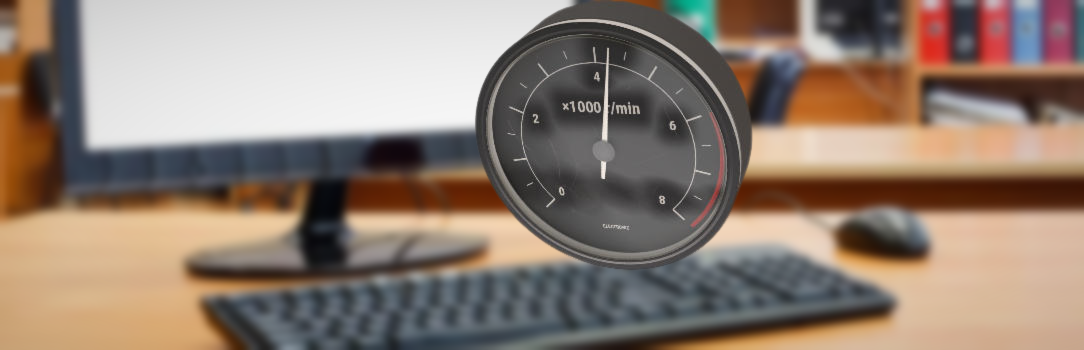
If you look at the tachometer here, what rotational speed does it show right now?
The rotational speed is 4250 rpm
